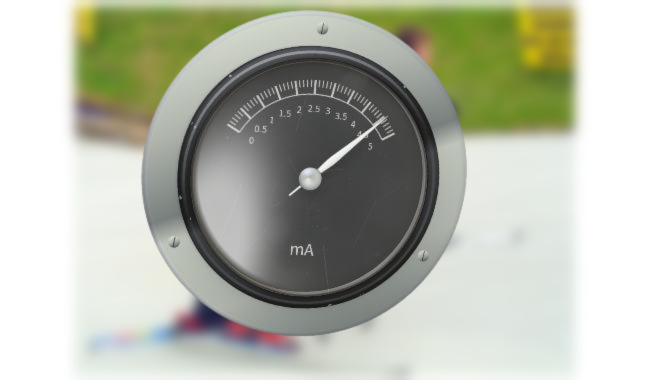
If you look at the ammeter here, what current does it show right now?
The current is 4.5 mA
